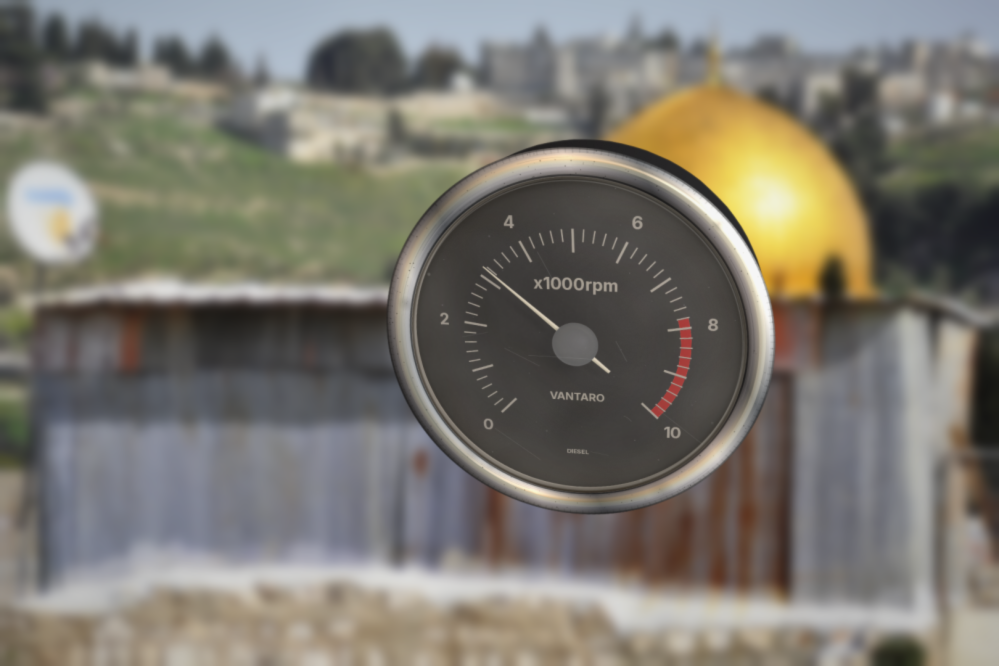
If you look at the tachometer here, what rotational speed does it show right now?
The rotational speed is 3200 rpm
